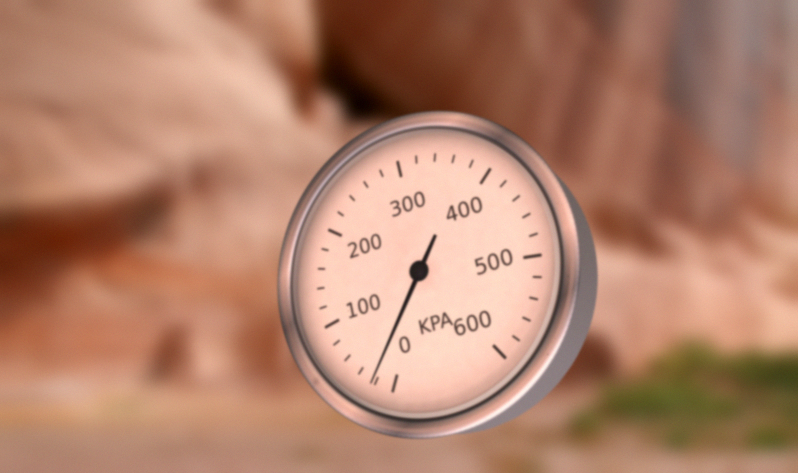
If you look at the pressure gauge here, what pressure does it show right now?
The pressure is 20 kPa
